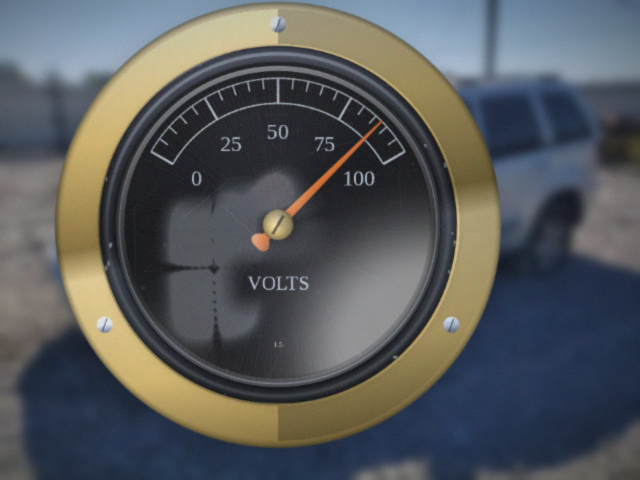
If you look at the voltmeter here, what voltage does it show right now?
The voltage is 87.5 V
